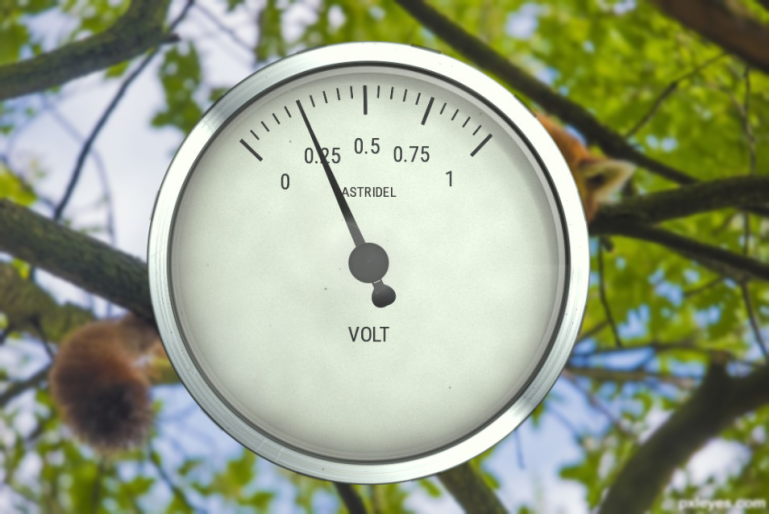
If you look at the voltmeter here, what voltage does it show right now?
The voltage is 0.25 V
